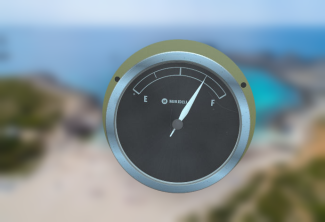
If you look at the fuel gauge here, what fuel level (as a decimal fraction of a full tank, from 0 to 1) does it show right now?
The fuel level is 0.75
